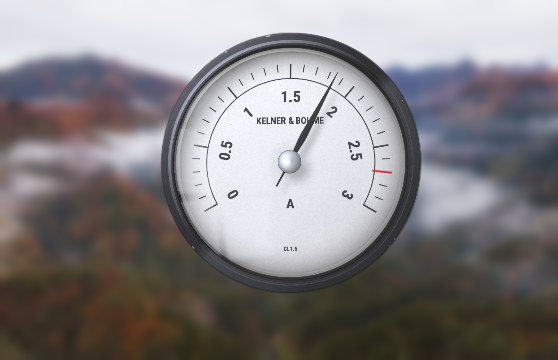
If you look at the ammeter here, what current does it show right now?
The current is 1.85 A
